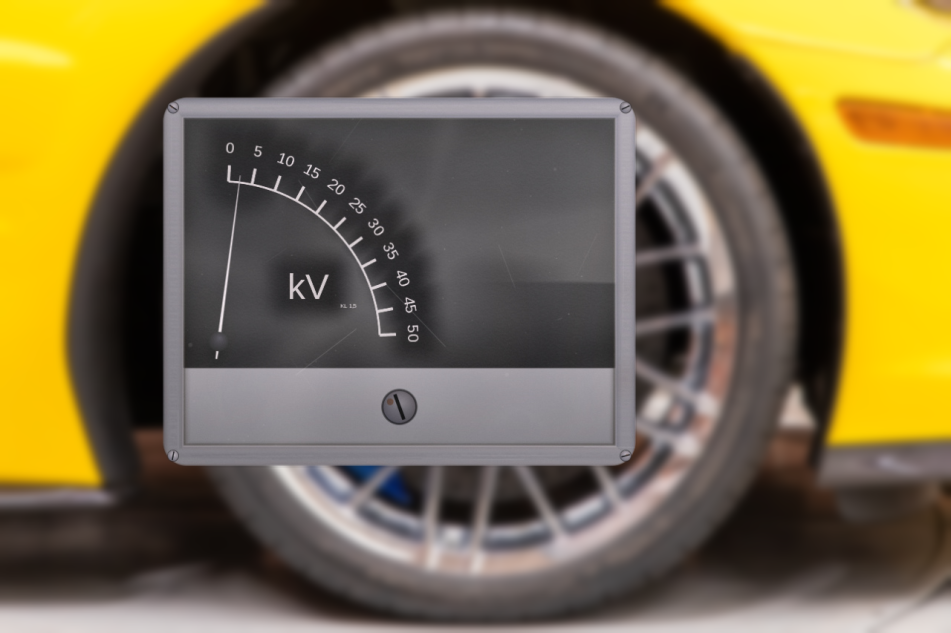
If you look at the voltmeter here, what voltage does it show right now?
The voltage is 2.5 kV
